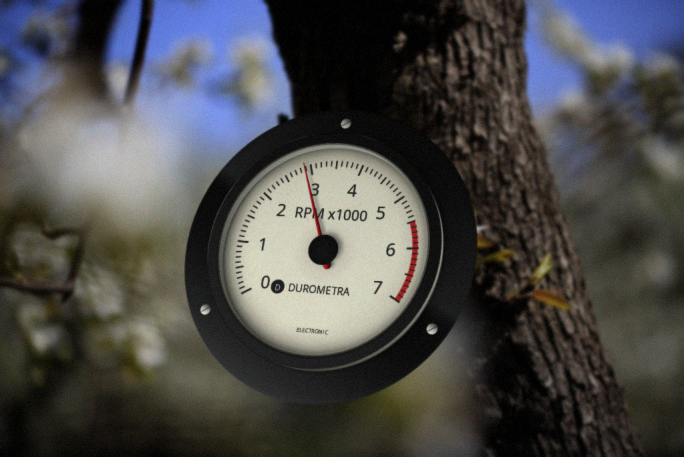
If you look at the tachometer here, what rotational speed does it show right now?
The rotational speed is 2900 rpm
